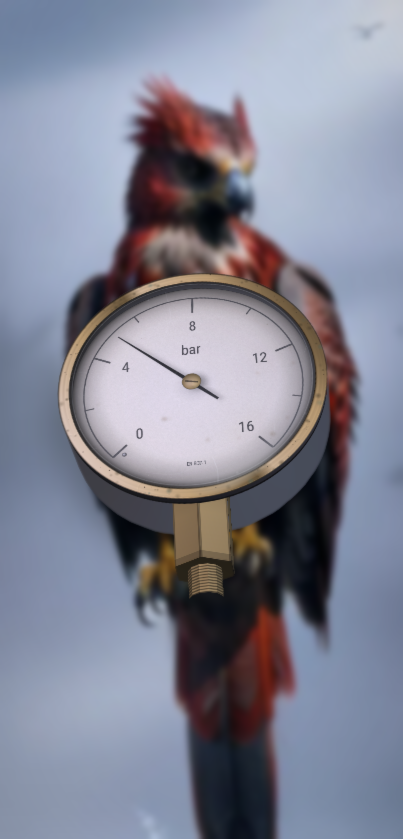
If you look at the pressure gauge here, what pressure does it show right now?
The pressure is 5 bar
